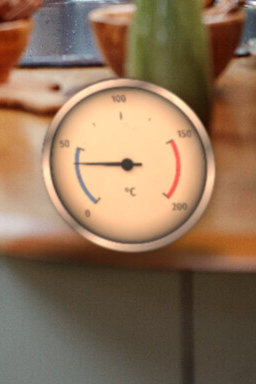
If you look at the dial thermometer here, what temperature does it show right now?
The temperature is 37.5 °C
